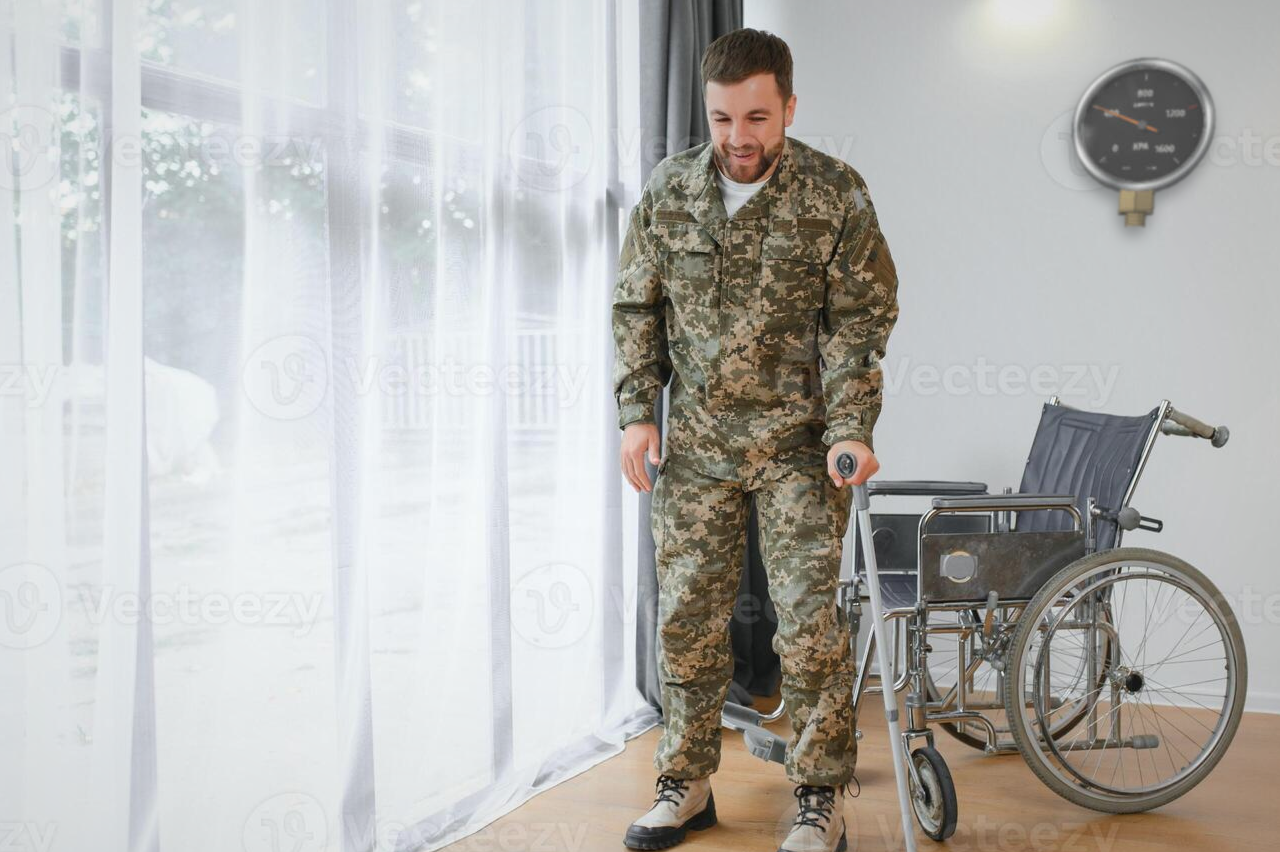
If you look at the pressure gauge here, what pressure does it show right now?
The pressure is 400 kPa
